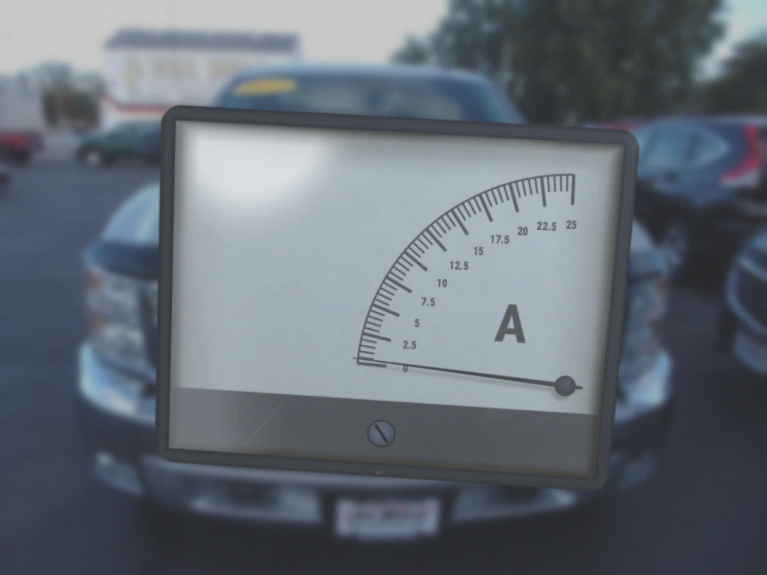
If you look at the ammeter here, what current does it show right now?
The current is 0.5 A
